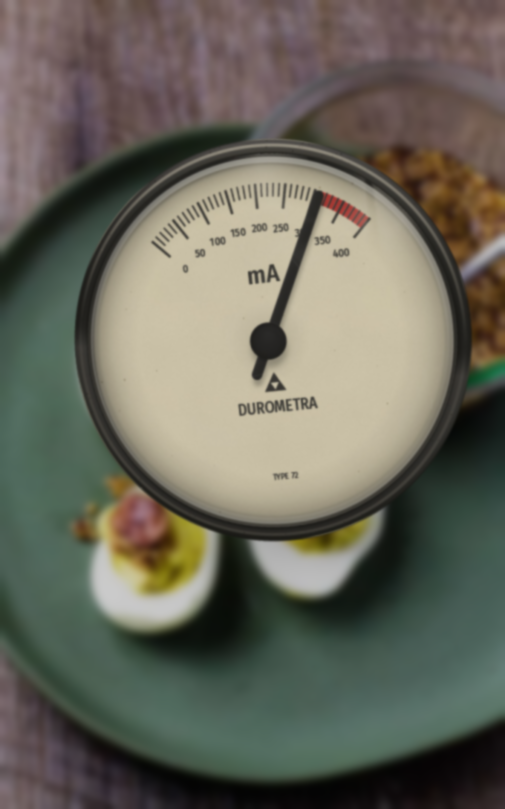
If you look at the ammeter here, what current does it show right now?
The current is 310 mA
